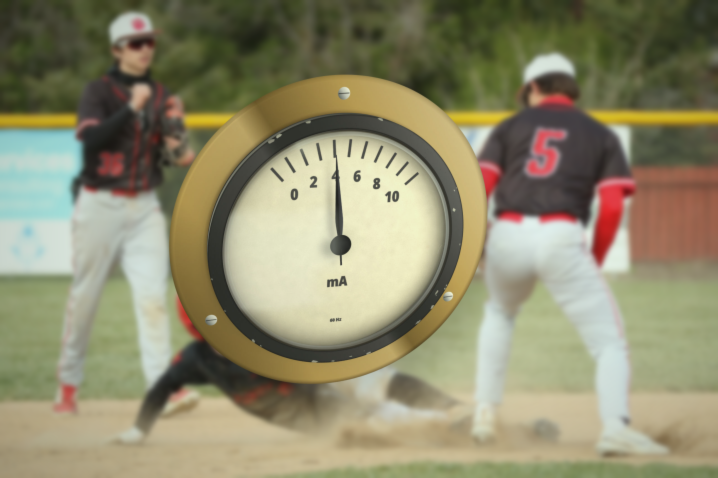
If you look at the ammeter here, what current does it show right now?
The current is 4 mA
